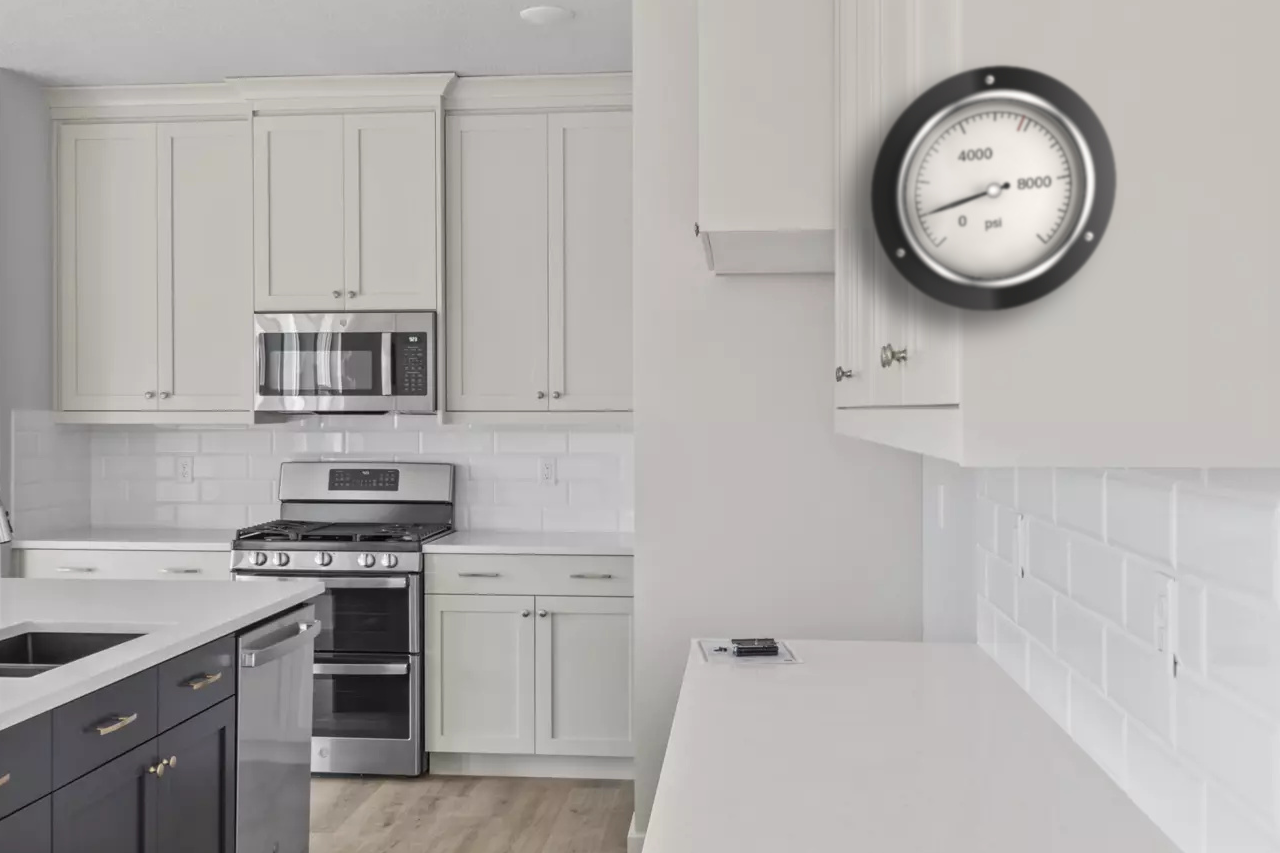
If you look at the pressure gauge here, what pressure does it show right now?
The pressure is 1000 psi
